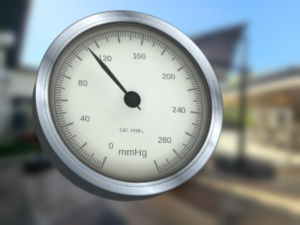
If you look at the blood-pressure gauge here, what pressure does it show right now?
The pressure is 110 mmHg
